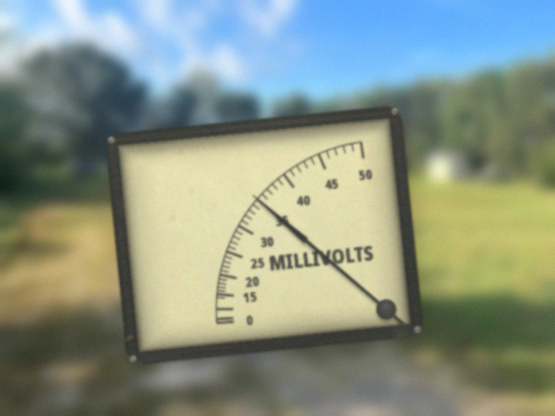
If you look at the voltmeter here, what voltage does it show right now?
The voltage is 35 mV
